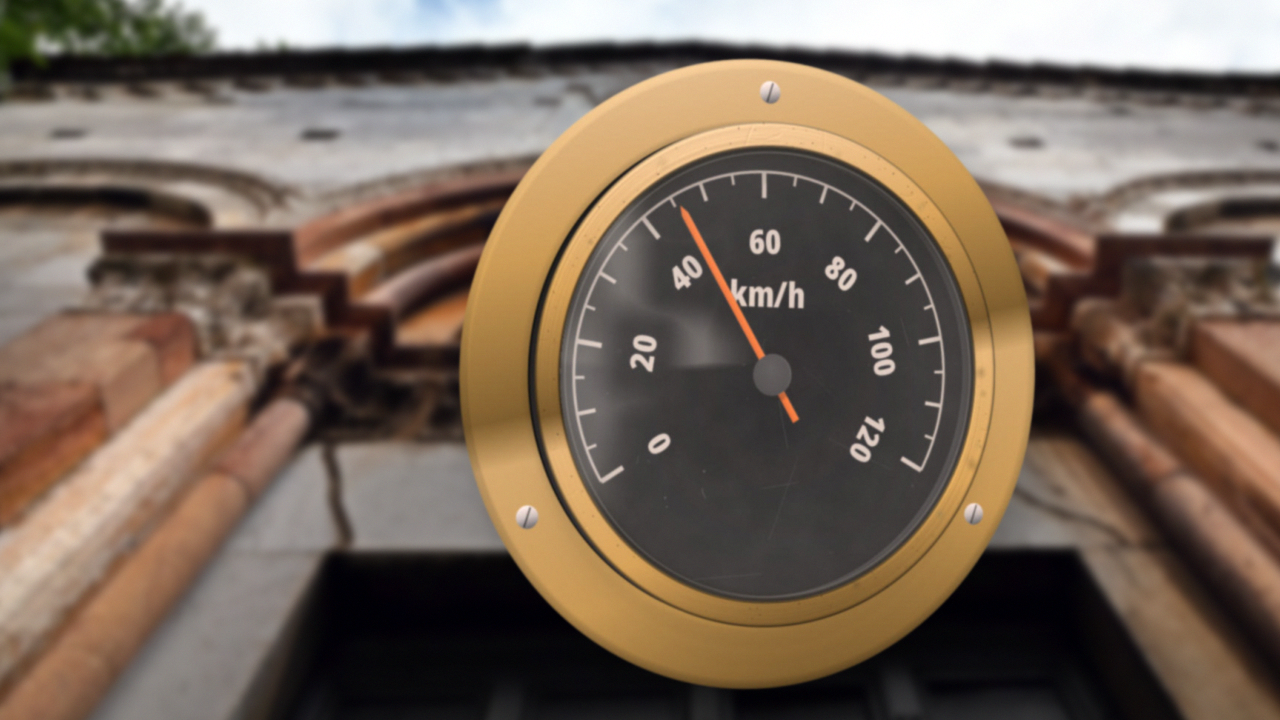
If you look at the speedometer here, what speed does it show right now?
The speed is 45 km/h
